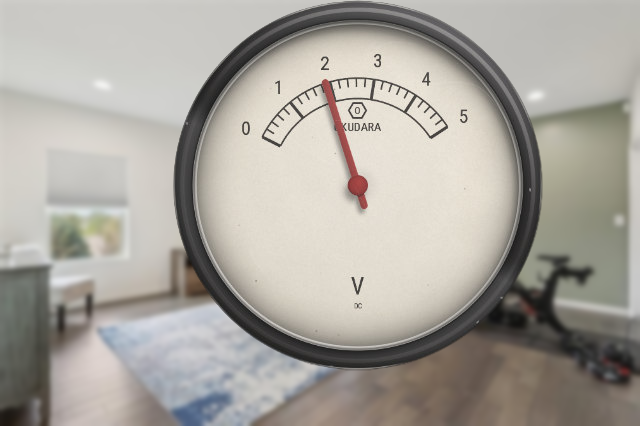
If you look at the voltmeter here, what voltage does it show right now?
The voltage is 1.9 V
